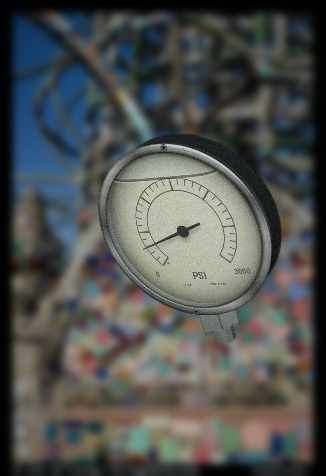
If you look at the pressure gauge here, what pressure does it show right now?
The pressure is 300 psi
